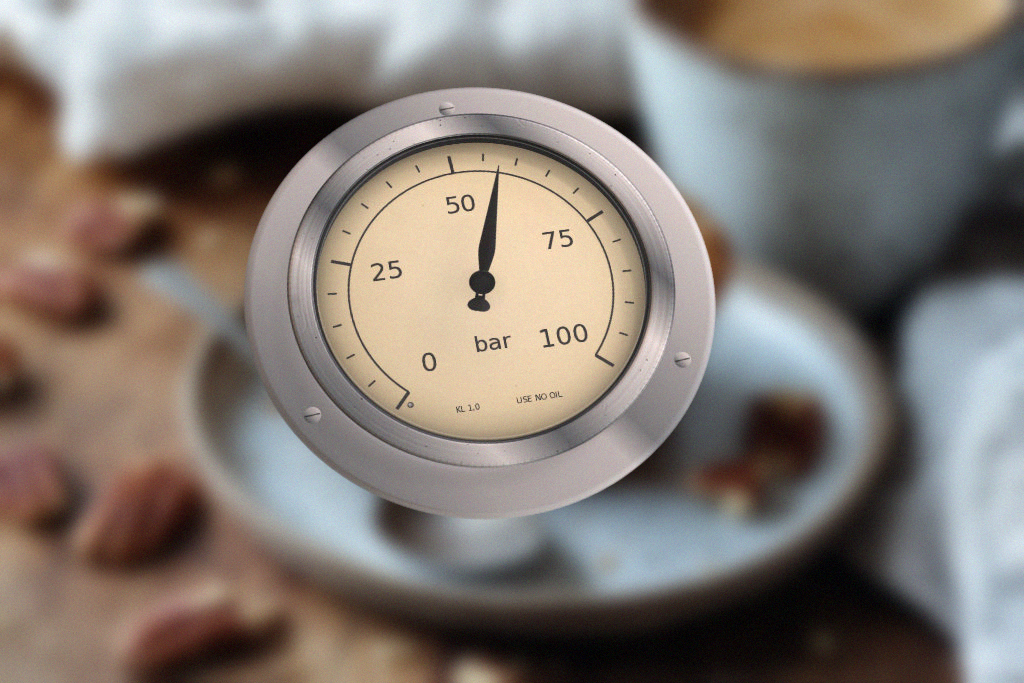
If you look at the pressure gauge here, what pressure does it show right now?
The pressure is 57.5 bar
